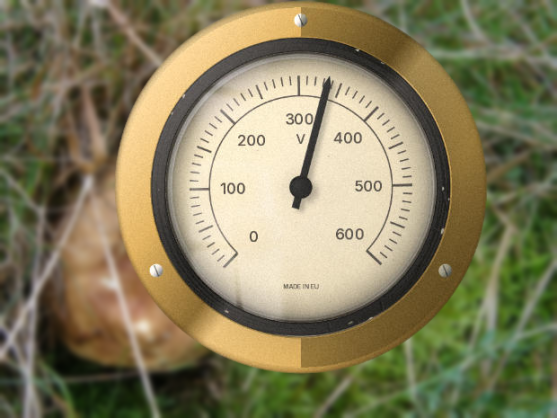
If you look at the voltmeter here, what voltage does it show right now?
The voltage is 335 V
